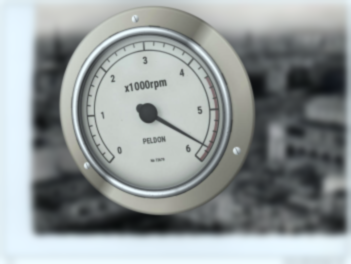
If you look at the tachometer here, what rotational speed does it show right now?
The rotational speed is 5700 rpm
